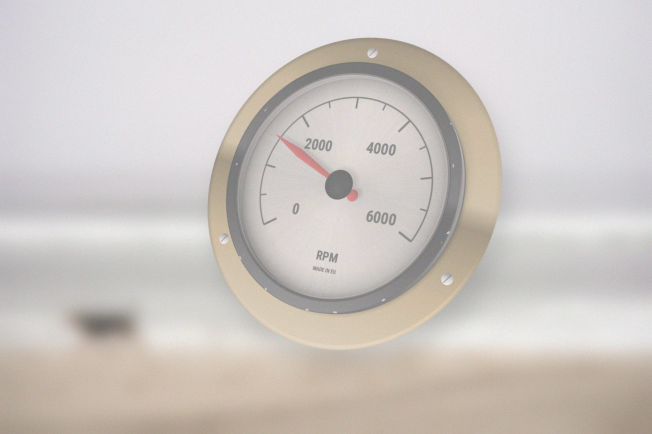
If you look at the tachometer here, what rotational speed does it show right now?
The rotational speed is 1500 rpm
